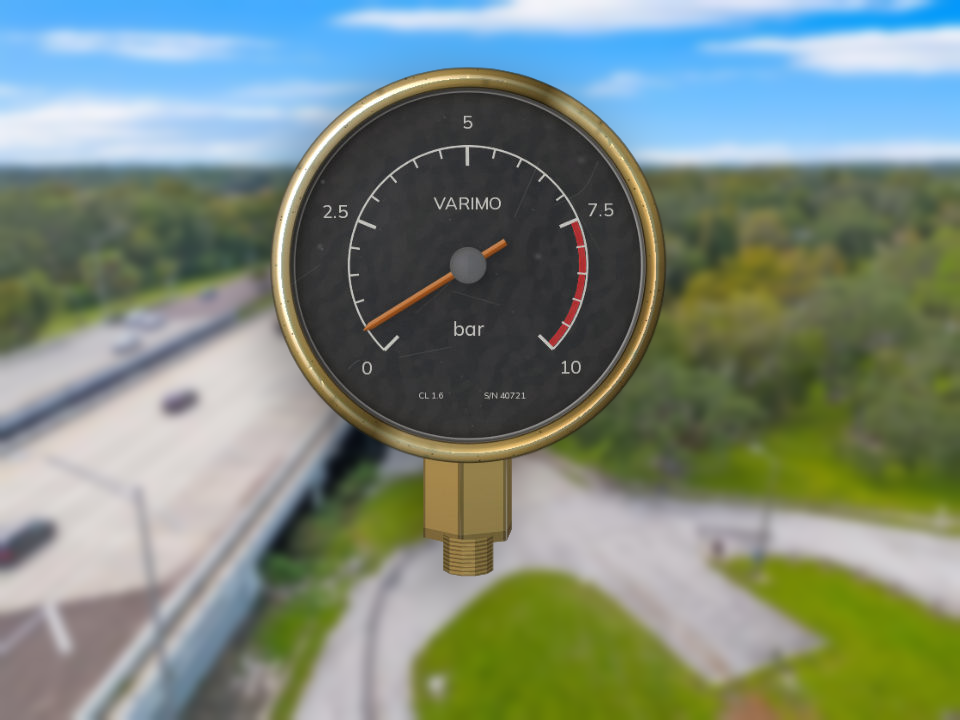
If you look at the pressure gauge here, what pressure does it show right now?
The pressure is 0.5 bar
